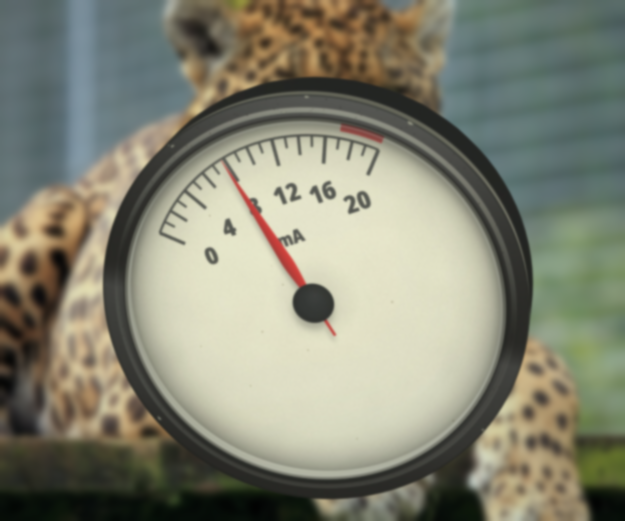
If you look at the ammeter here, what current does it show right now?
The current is 8 mA
